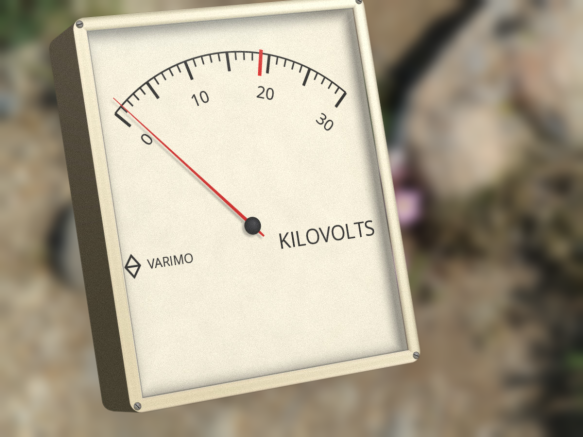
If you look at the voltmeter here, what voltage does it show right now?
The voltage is 1 kV
